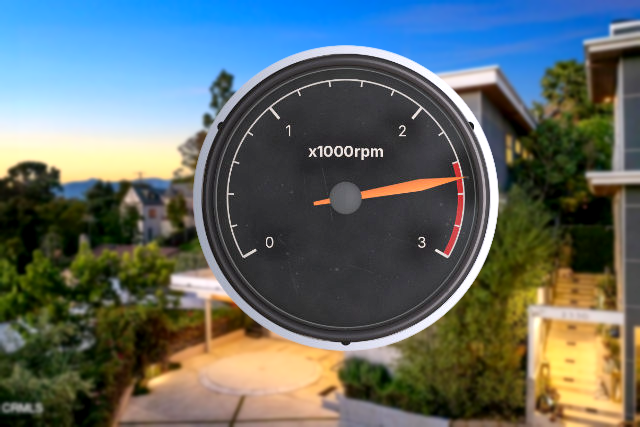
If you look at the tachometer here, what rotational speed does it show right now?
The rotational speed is 2500 rpm
